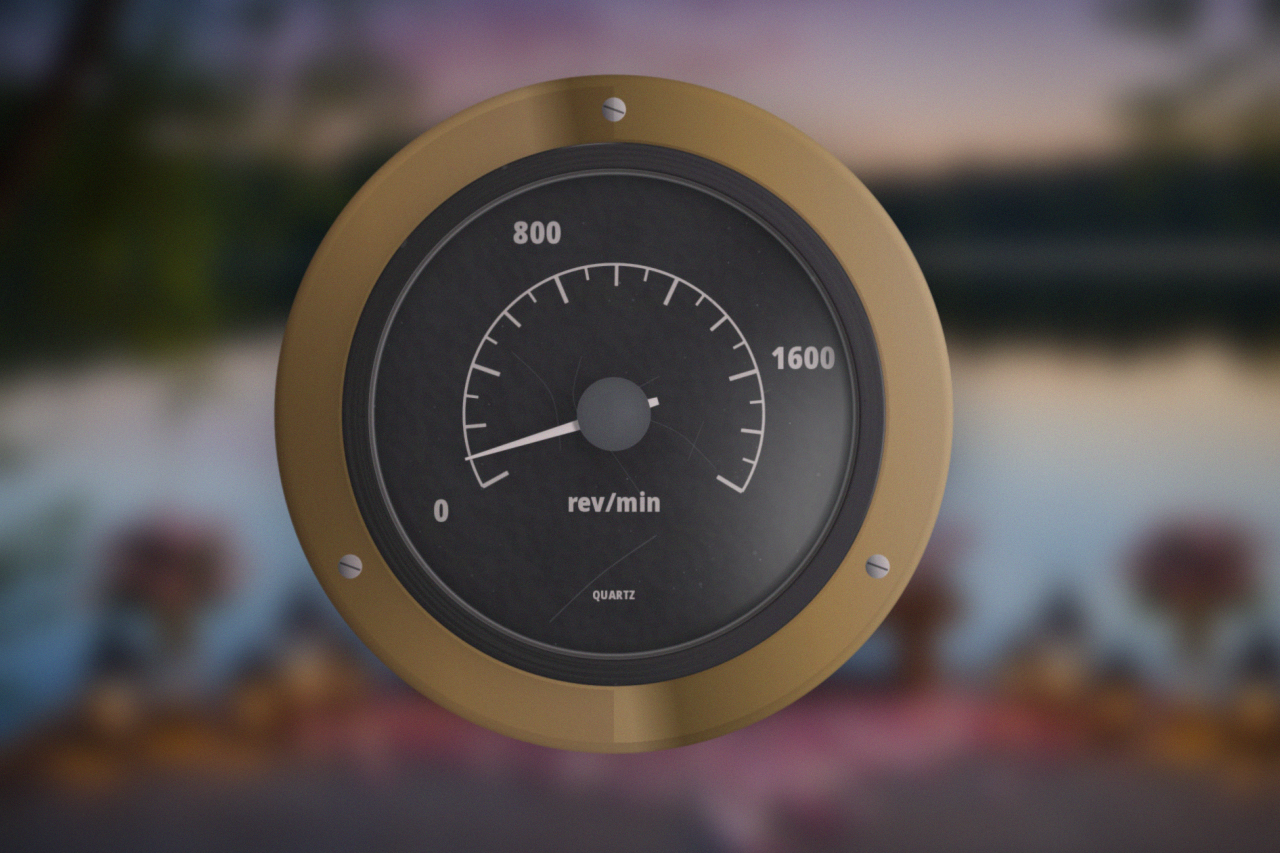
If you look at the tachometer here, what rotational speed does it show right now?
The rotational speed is 100 rpm
